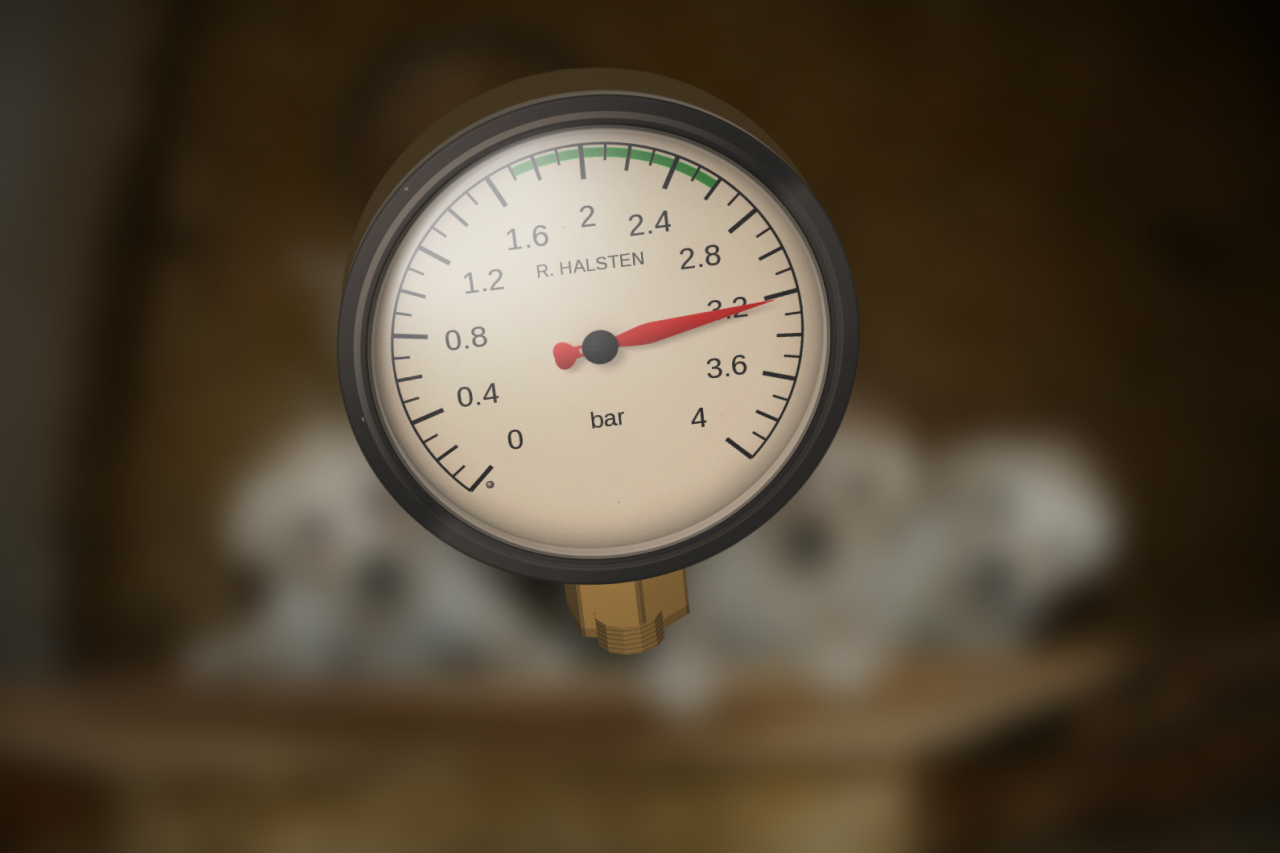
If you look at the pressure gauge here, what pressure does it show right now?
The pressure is 3.2 bar
